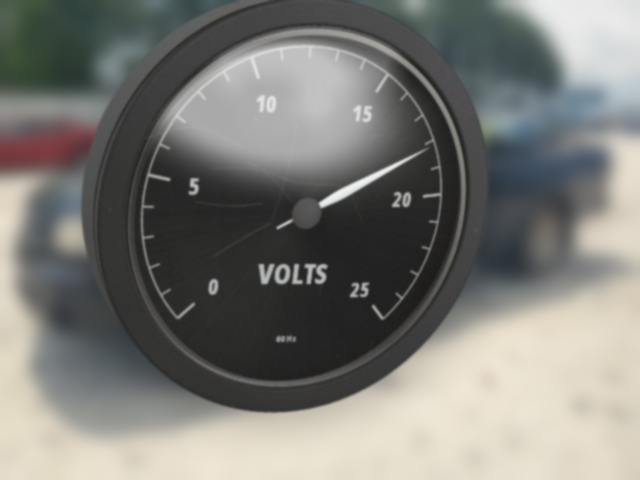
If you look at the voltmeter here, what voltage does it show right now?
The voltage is 18 V
